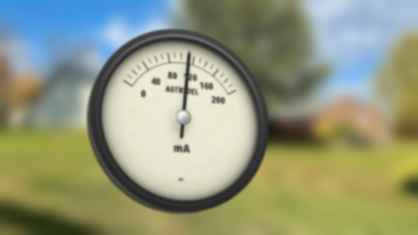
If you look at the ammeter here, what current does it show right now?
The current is 110 mA
